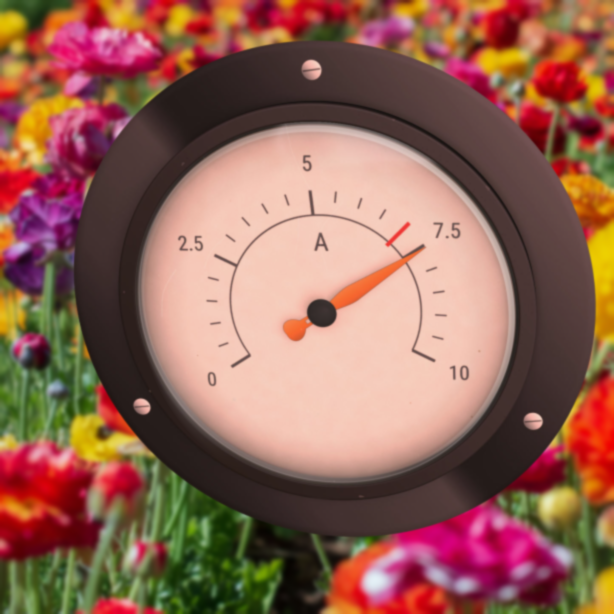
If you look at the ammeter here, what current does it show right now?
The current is 7.5 A
